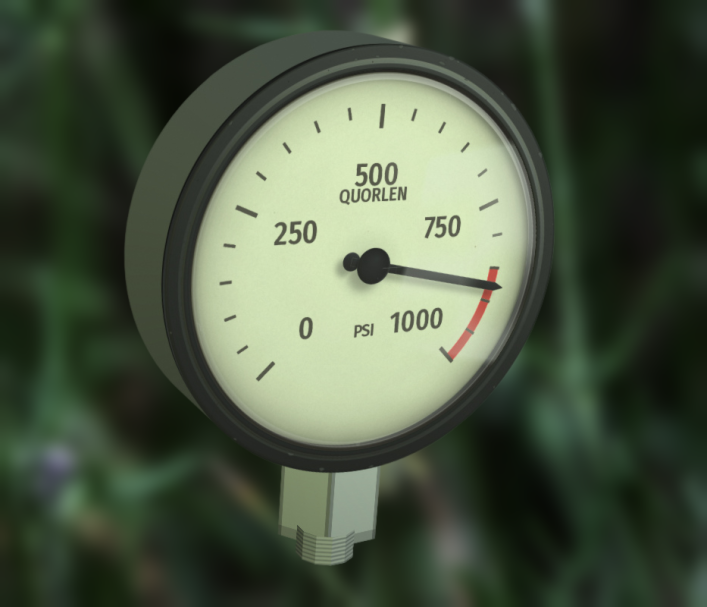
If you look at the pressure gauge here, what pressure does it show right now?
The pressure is 875 psi
